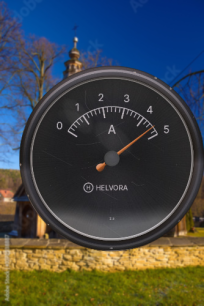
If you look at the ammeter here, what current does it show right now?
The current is 4.6 A
